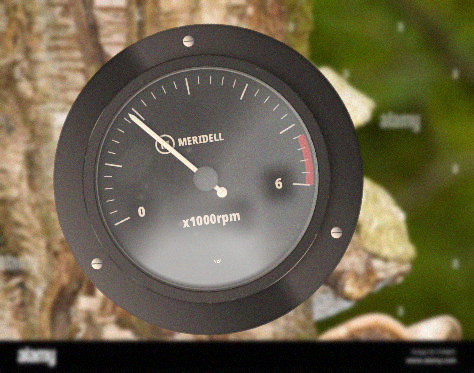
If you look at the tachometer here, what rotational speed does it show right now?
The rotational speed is 1900 rpm
